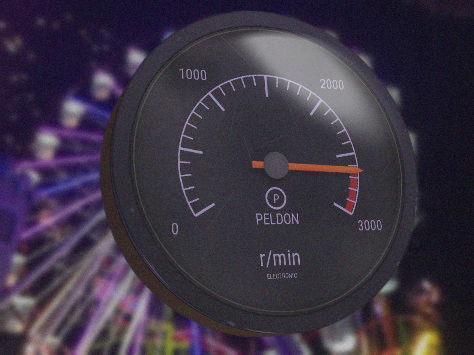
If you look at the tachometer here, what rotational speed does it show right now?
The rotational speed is 2650 rpm
